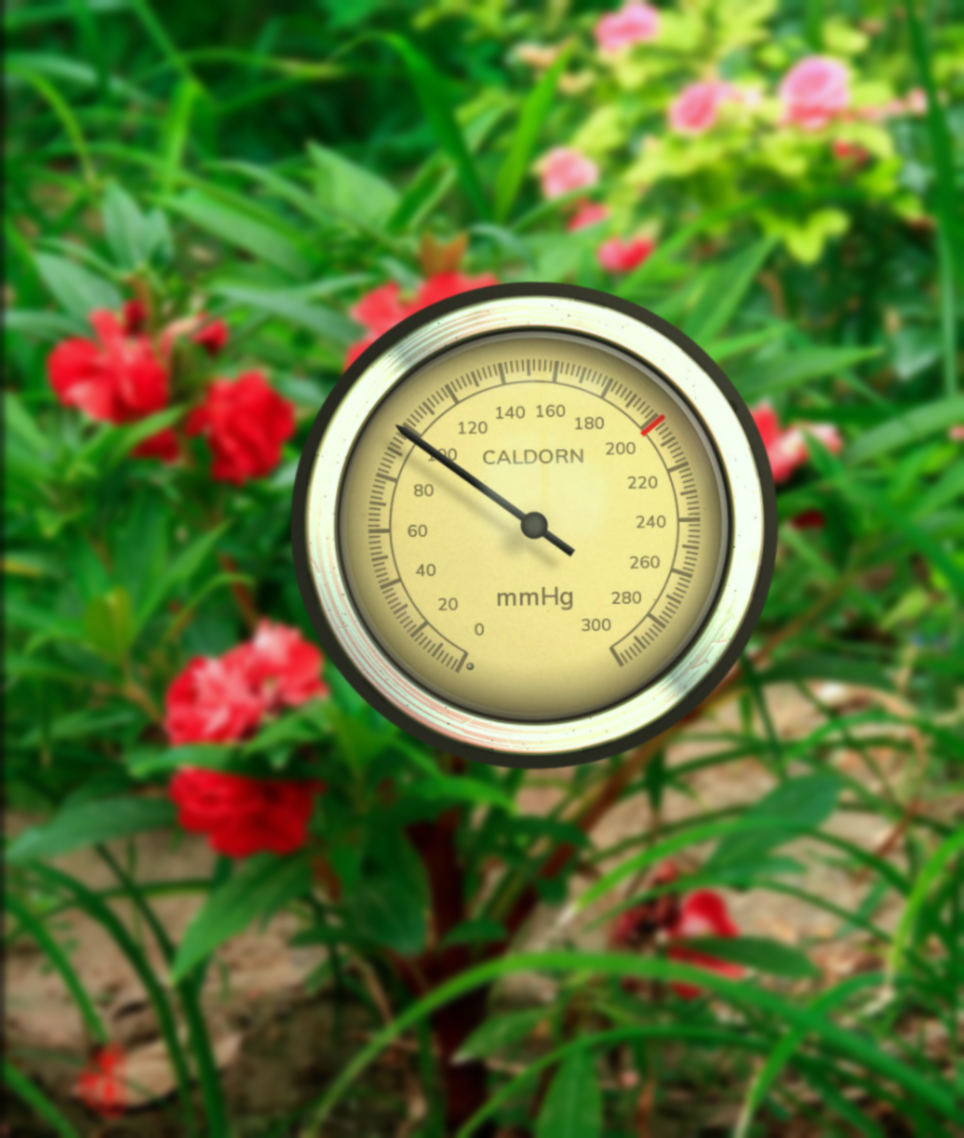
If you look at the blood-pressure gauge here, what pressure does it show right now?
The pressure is 98 mmHg
